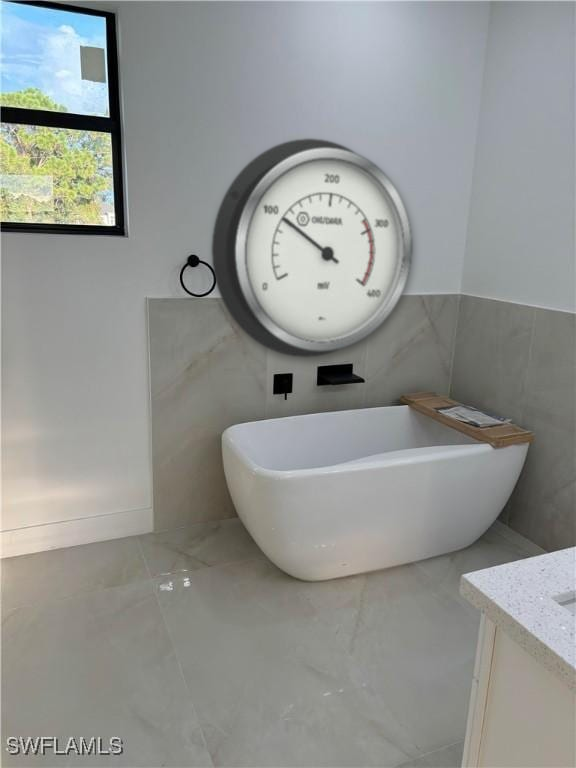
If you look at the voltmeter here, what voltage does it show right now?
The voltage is 100 mV
